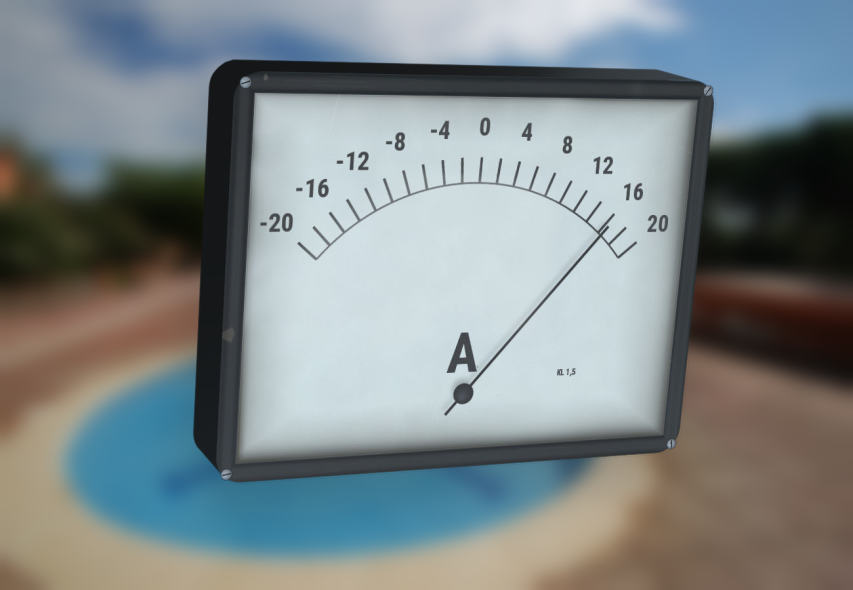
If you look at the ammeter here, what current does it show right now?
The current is 16 A
